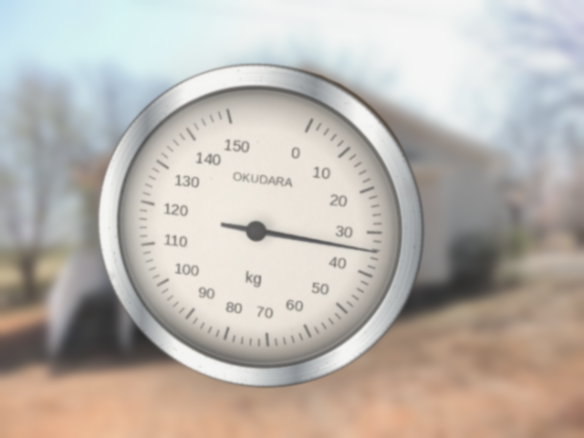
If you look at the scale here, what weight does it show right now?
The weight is 34 kg
